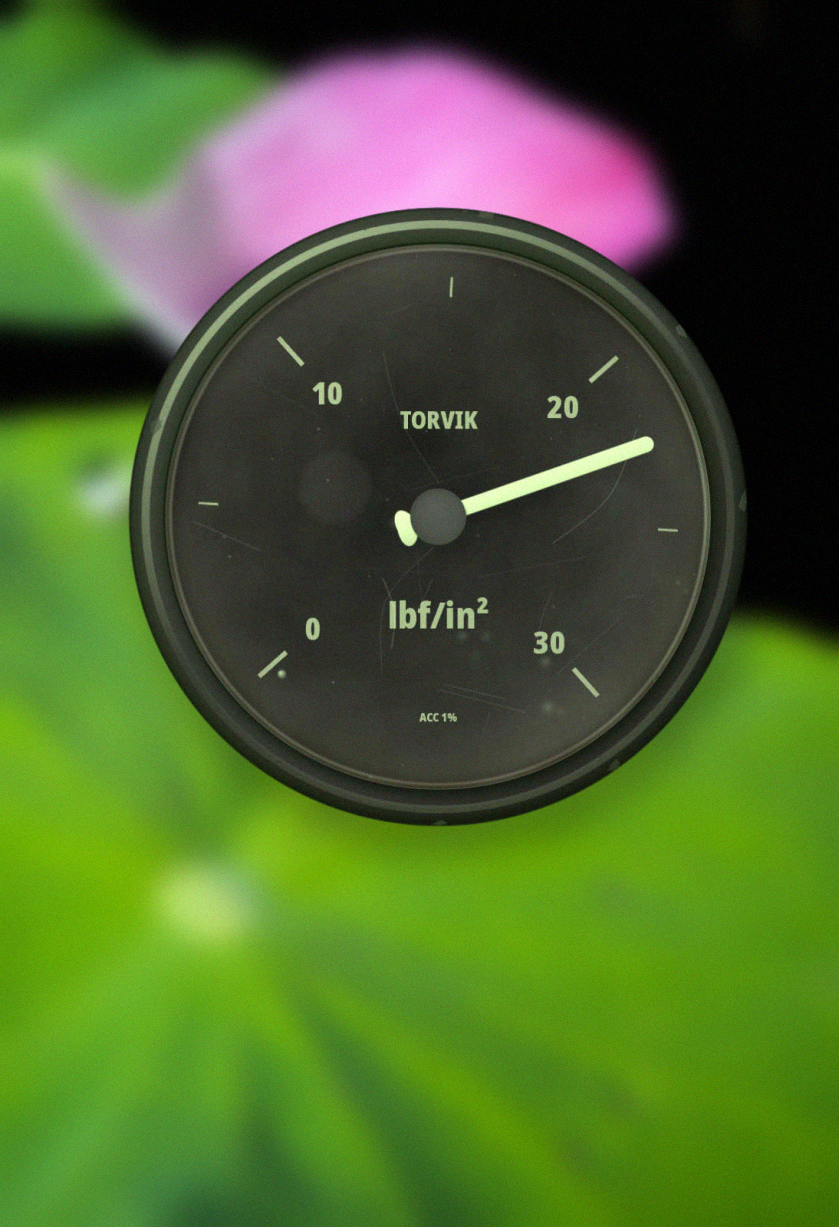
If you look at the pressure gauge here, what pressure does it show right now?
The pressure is 22.5 psi
